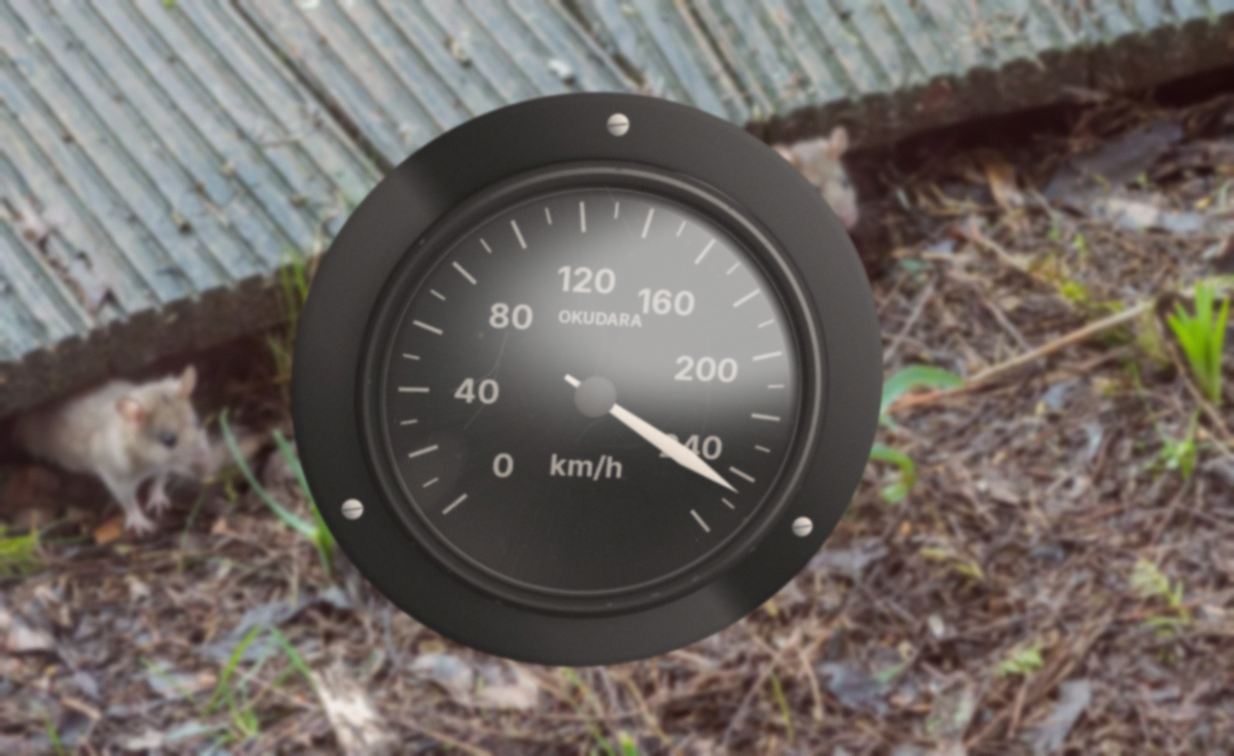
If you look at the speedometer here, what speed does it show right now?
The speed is 245 km/h
